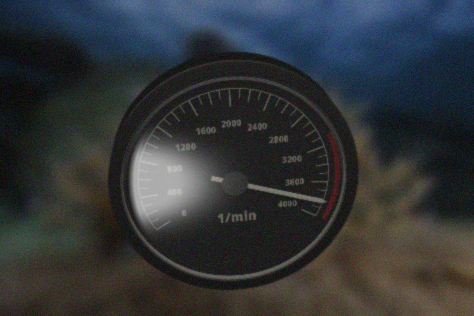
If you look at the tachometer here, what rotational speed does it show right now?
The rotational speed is 3800 rpm
